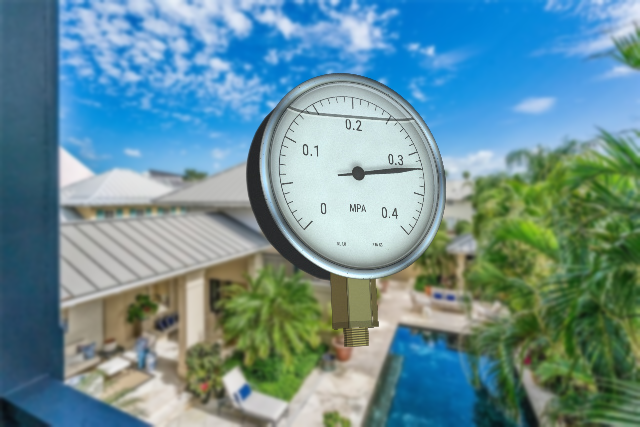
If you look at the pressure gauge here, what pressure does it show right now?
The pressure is 0.32 MPa
